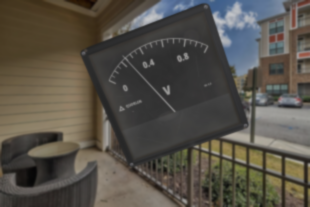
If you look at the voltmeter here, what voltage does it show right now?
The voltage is 0.25 V
